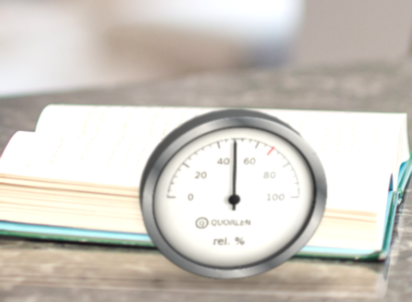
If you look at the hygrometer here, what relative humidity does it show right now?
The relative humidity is 48 %
